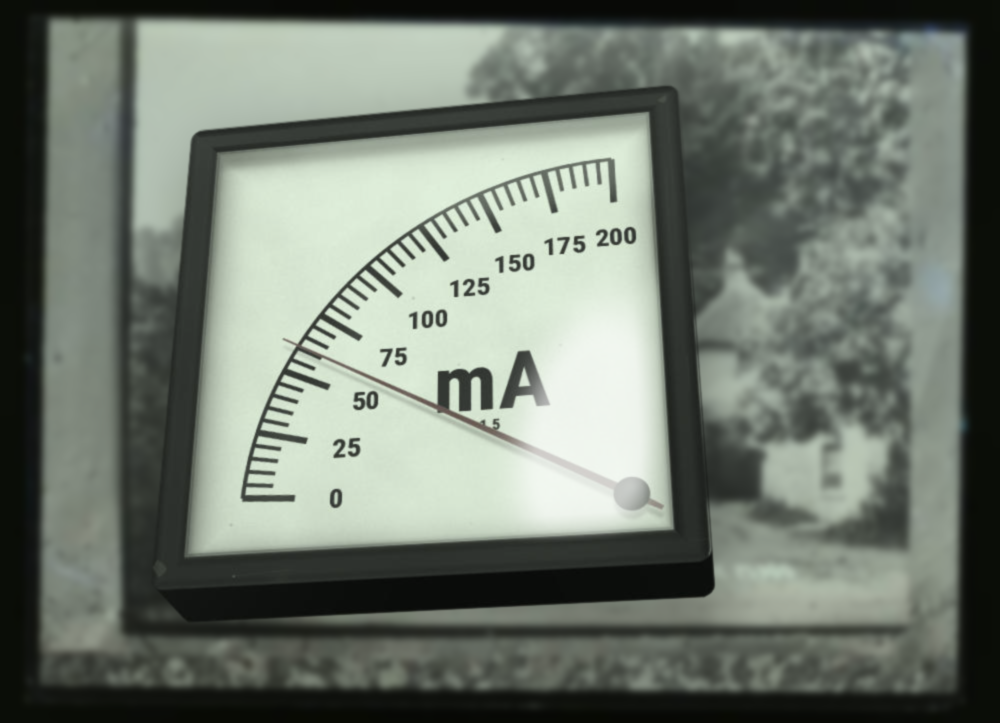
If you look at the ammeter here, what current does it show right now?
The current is 60 mA
